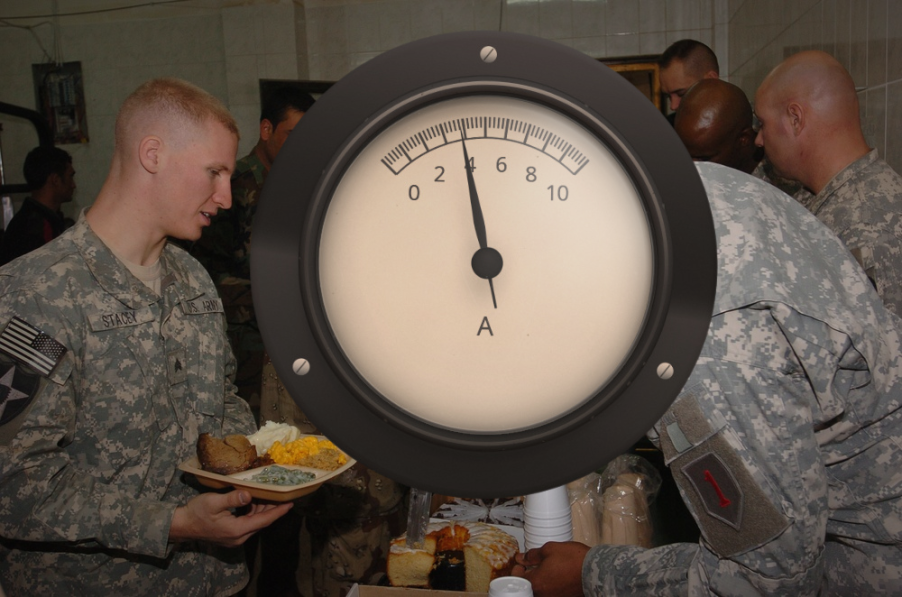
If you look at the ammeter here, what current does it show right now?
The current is 3.8 A
